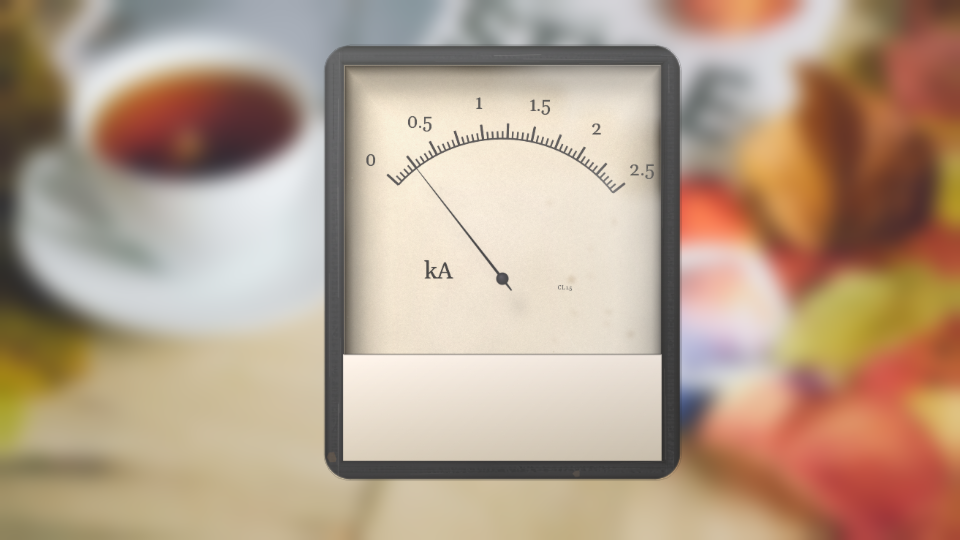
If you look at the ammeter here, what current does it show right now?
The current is 0.25 kA
